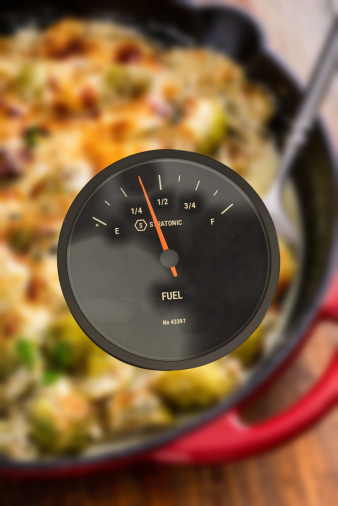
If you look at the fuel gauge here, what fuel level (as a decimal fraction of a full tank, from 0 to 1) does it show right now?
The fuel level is 0.375
